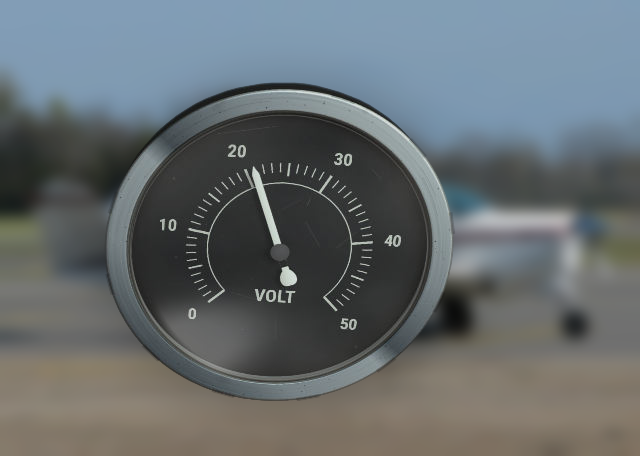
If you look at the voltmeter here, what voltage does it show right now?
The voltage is 21 V
